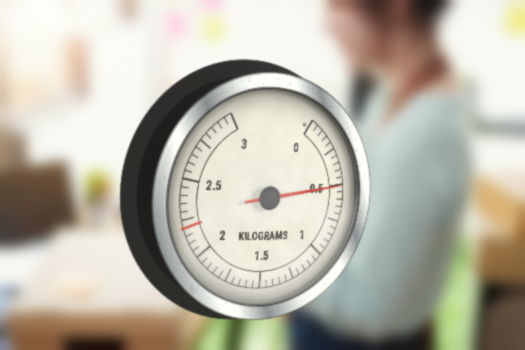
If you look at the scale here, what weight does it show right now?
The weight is 0.5 kg
